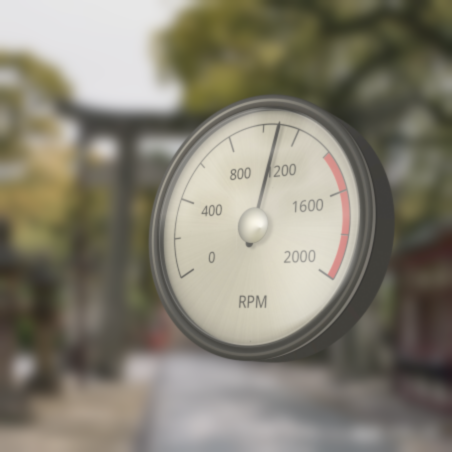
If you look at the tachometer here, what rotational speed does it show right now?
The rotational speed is 1100 rpm
